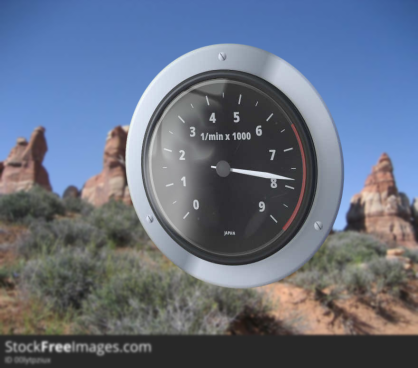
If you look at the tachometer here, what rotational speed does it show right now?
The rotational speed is 7750 rpm
